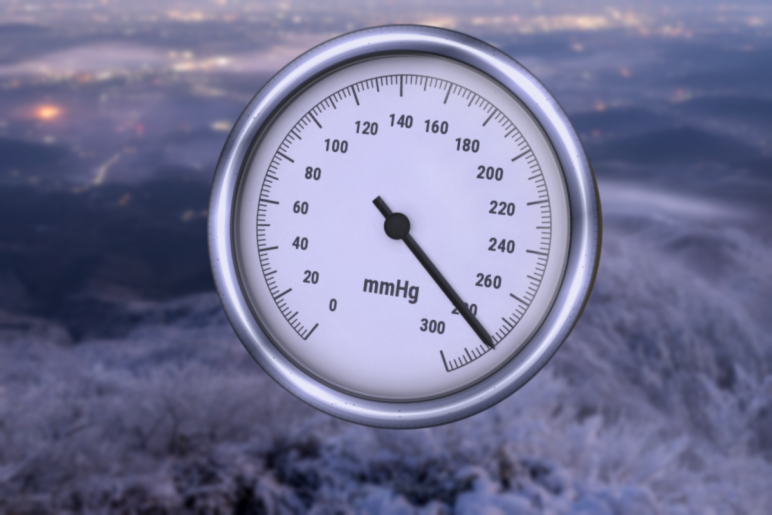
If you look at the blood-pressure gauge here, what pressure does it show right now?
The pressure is 280 mmHg
